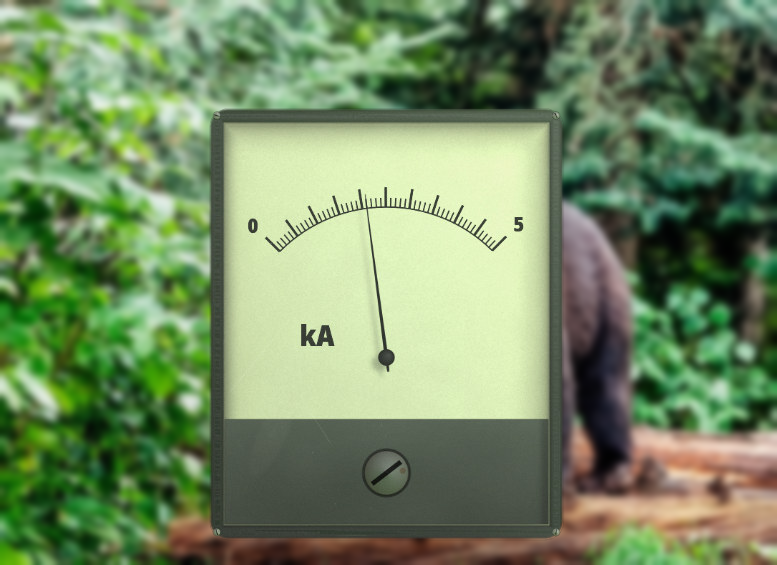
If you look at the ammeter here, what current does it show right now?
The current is 2.1 kA
